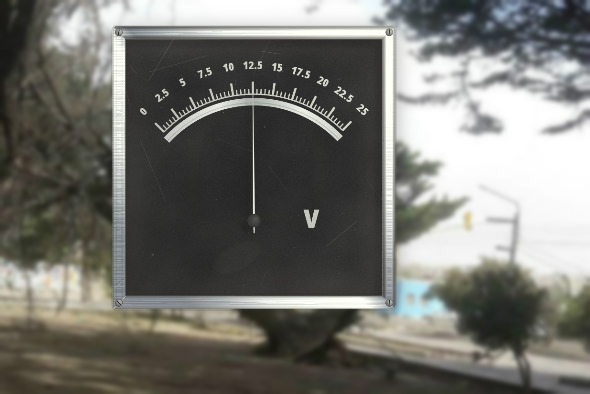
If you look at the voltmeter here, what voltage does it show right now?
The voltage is 12.5 V
